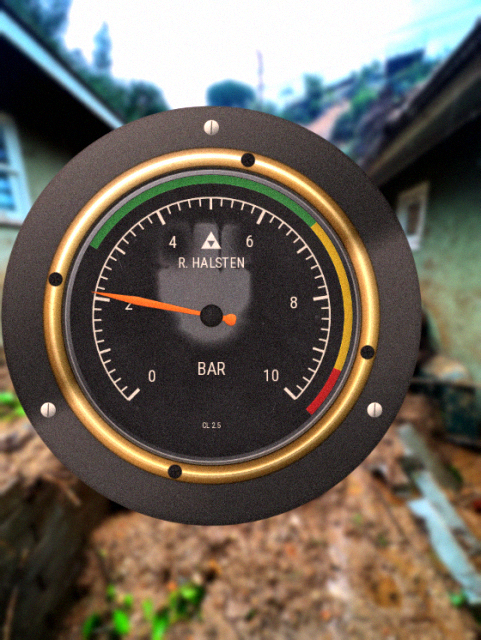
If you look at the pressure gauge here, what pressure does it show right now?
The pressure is 2.1 bar
